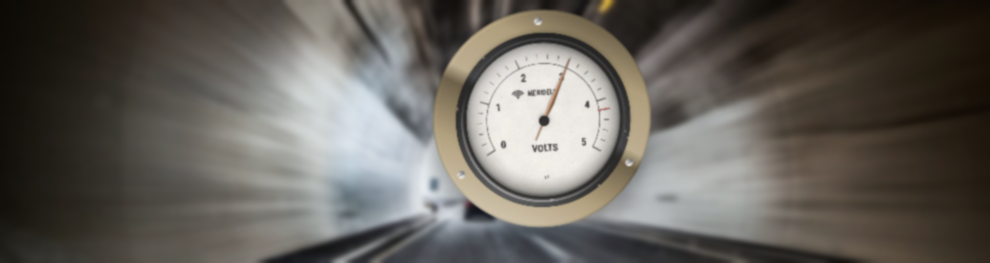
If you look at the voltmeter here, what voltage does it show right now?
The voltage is 3 V
